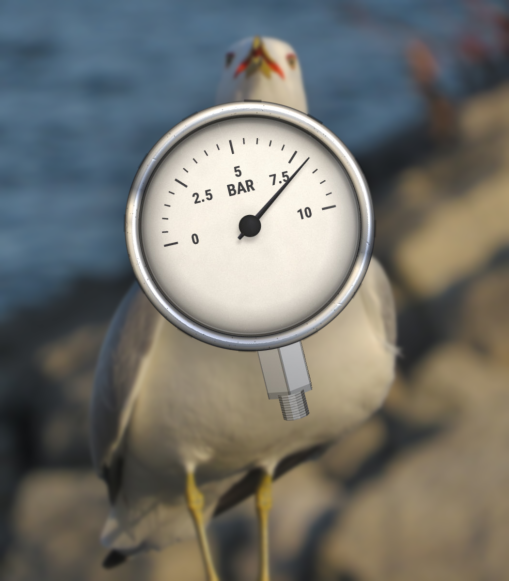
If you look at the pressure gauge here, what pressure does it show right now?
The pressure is 8 bar
